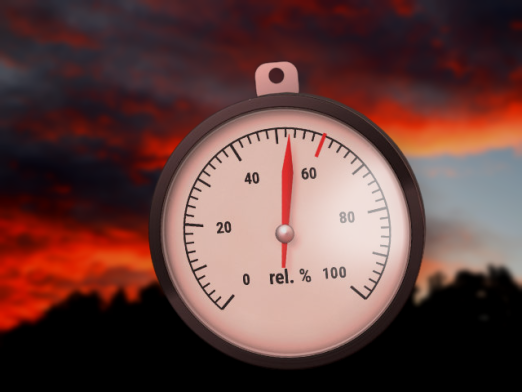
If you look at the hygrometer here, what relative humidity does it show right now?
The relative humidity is 53 %
